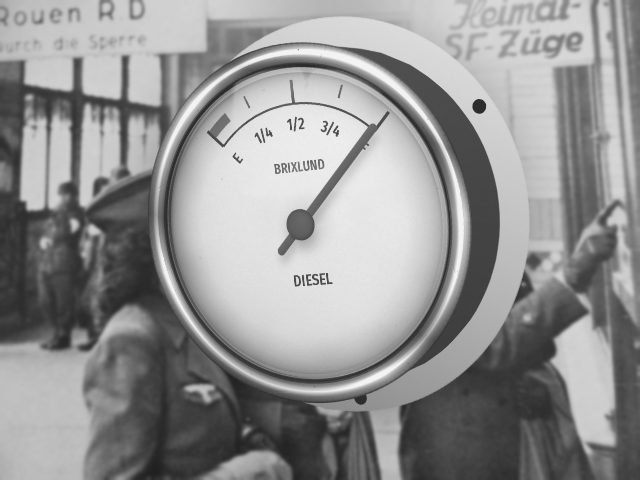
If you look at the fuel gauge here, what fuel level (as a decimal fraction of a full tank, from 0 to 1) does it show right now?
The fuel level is 1
